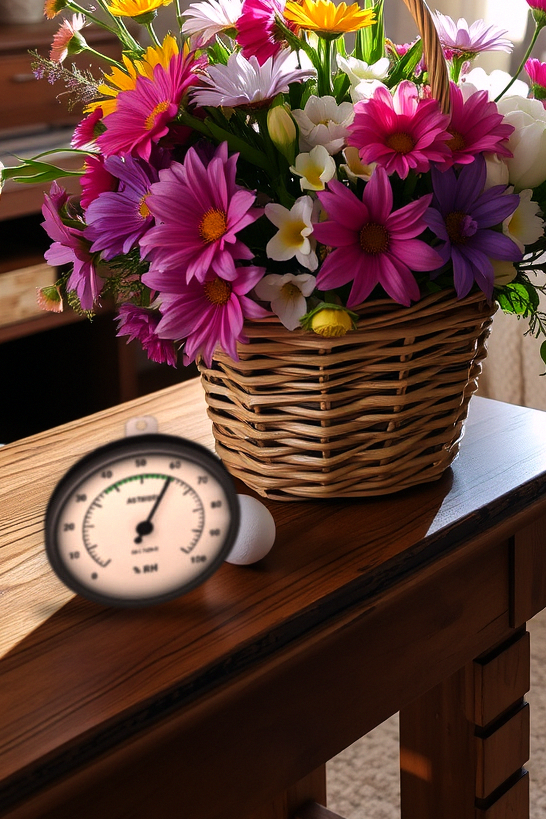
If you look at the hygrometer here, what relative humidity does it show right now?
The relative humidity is 60 %
